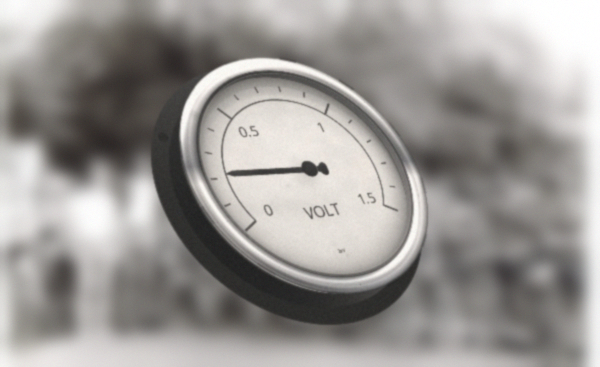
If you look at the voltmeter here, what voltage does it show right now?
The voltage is 0.2 V
